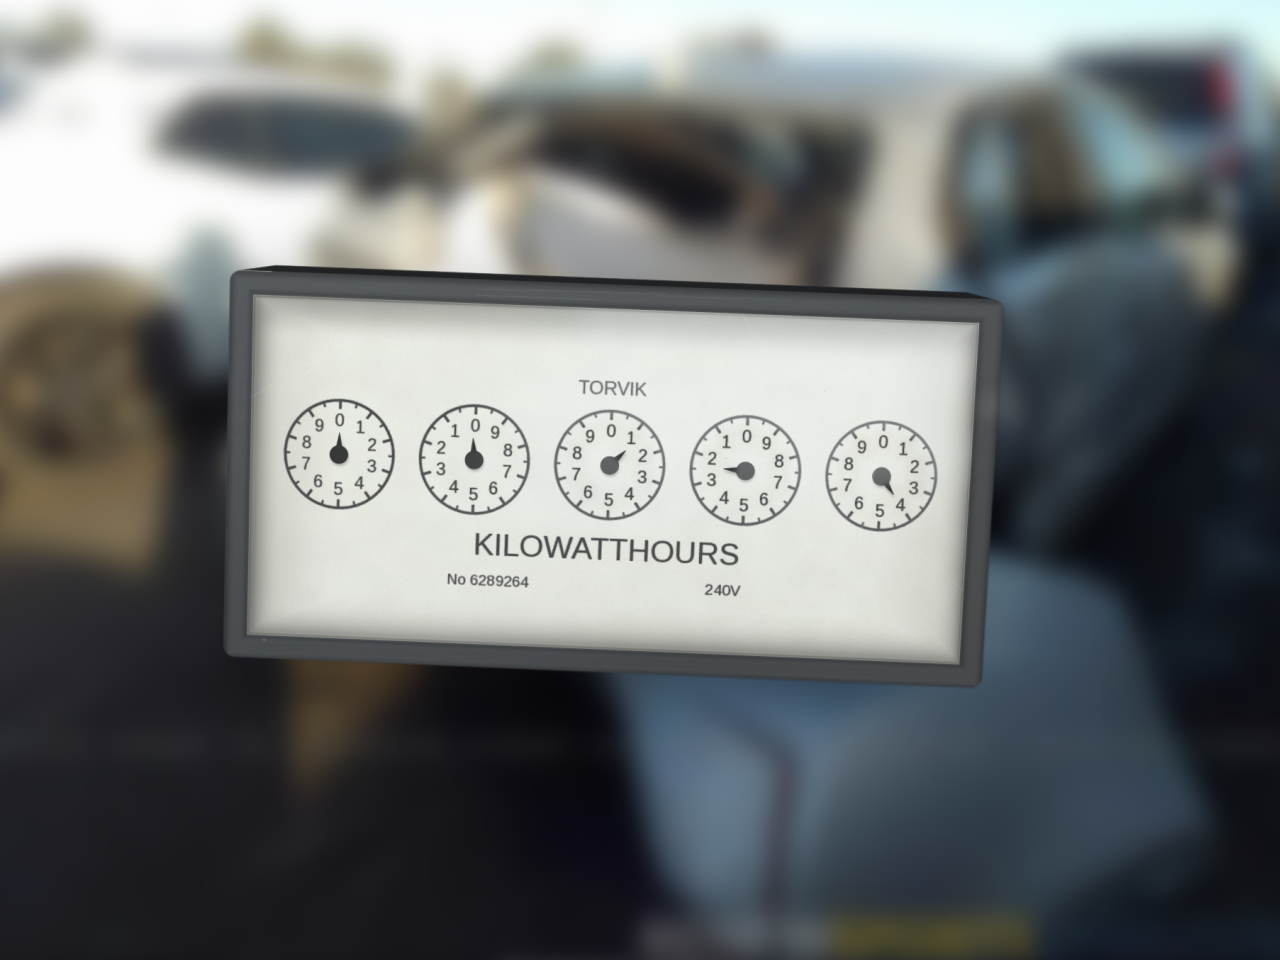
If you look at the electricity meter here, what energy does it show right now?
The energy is 124 kWh
